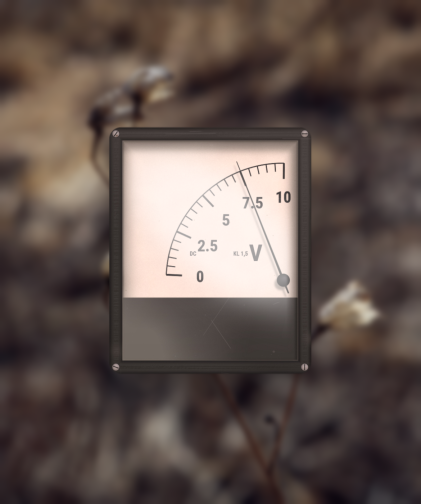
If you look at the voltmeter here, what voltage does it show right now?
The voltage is 7.5 V
